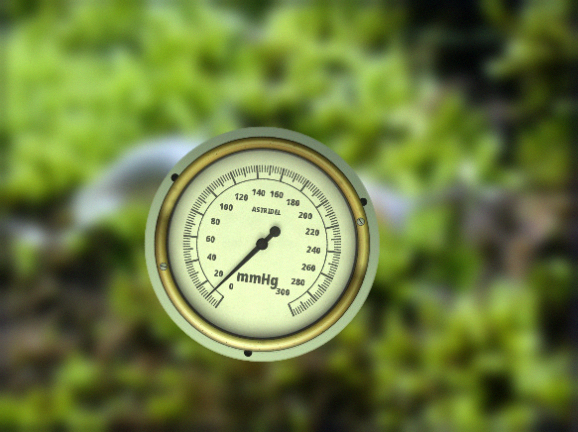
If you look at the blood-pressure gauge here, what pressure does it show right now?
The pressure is 10 mmHg
